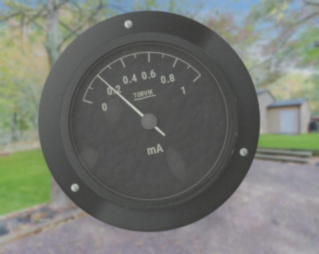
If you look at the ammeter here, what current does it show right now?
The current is 0.2 mA
